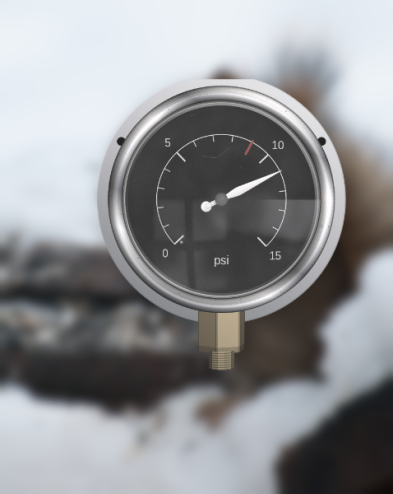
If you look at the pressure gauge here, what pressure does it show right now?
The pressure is 11 psi
